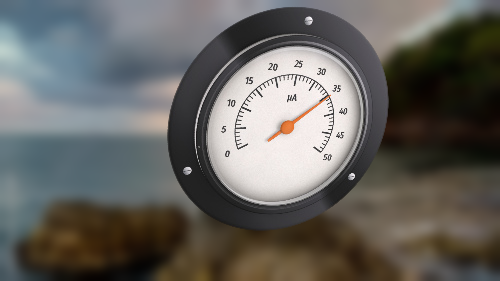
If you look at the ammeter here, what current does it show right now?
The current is 35 µA
